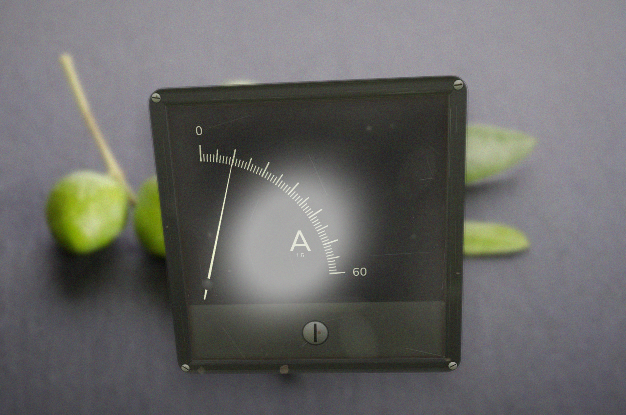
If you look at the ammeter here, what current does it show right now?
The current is 10 A
